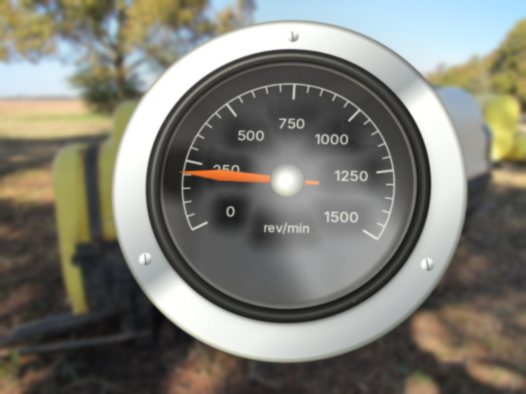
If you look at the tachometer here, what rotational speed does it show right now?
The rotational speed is 200 rpm
